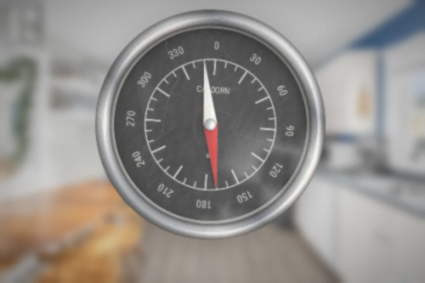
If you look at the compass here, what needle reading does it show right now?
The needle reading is 170 °
